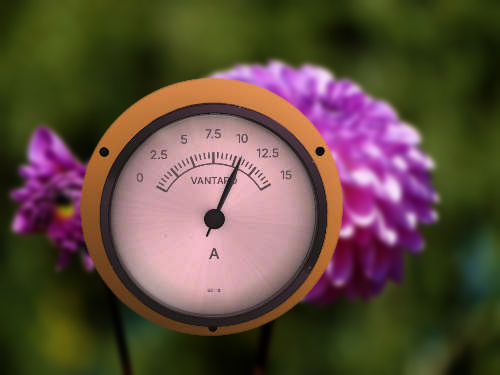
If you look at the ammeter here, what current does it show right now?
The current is 10.5 A
